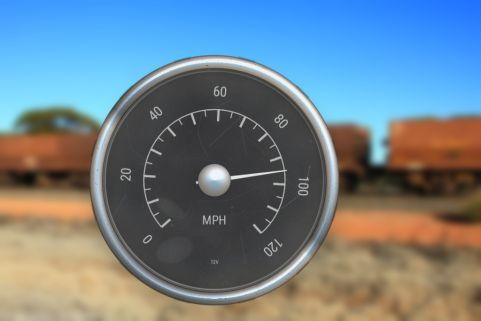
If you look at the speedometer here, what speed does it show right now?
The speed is 95 mph
